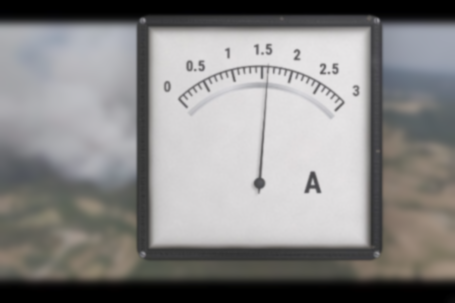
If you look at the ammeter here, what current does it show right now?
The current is 1.6 A
